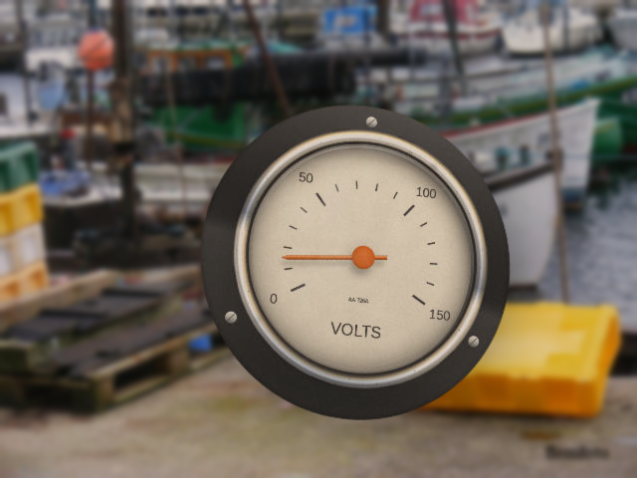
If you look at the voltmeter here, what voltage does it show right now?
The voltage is 15 V
